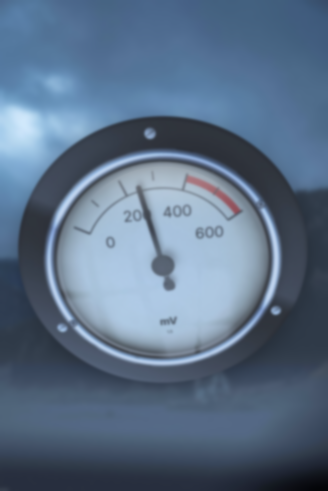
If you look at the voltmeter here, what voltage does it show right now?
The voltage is 250 mV
